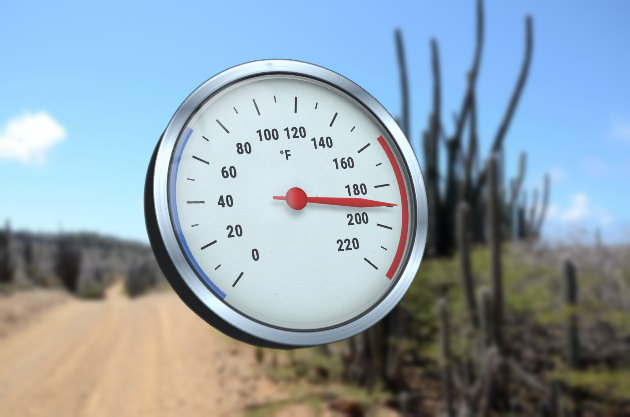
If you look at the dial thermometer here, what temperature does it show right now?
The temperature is 190 °F
